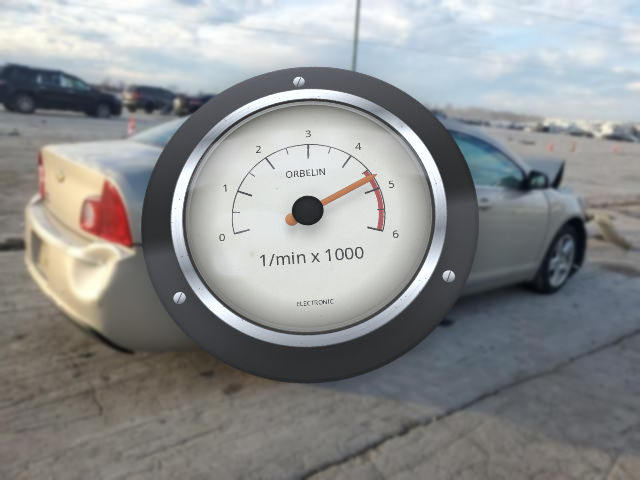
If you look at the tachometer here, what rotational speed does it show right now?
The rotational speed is 4750 rpm
